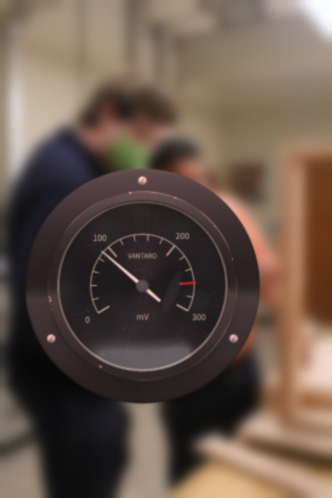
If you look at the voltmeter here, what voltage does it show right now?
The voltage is 90 mV
